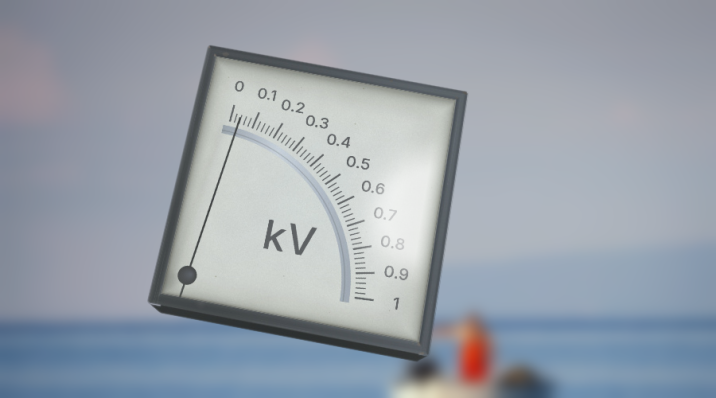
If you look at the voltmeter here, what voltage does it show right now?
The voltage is 0.04 kV
